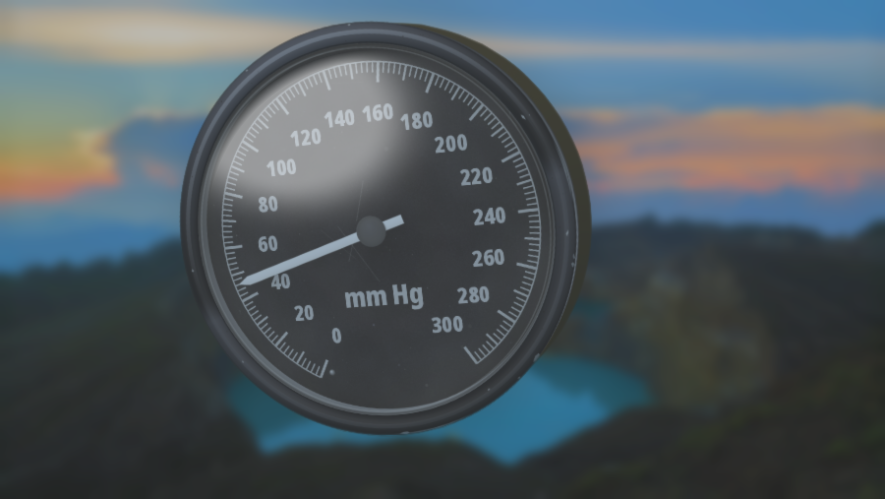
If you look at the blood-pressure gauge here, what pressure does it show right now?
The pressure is 46 mmHg
